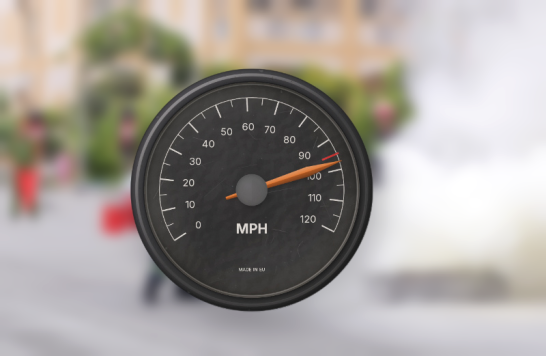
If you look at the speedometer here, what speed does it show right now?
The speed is 97.5 mph
